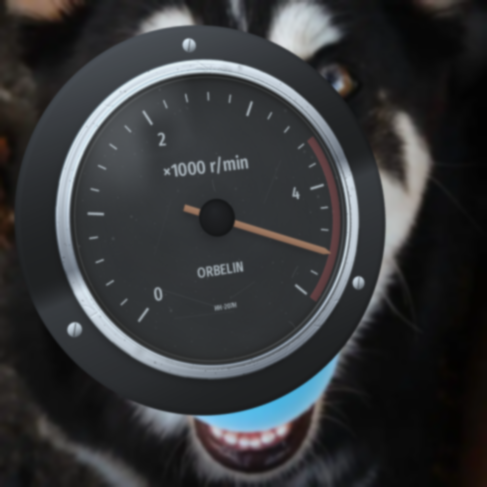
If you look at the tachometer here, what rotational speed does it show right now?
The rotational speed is 4600 rpm
